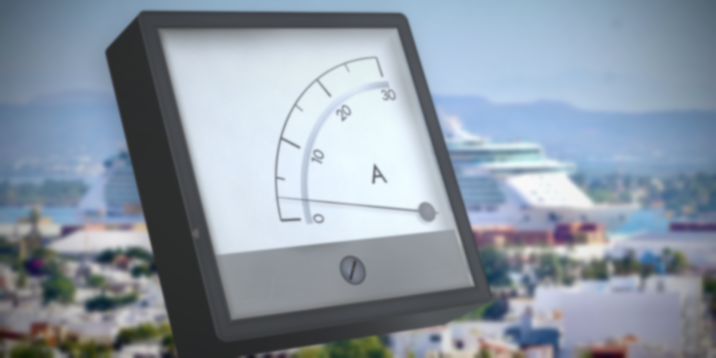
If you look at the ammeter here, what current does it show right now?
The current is 2.5 A
